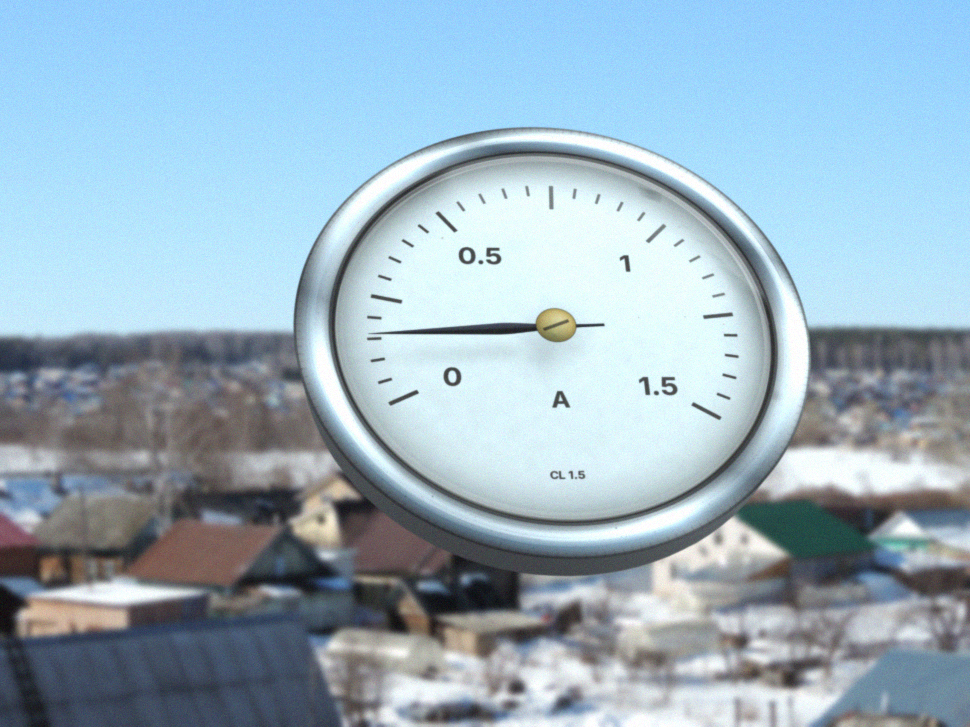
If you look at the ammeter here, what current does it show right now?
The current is 0.15 A
